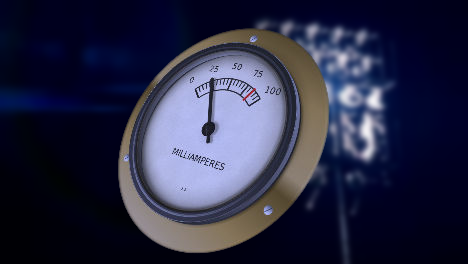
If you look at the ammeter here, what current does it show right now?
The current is 25 mA
